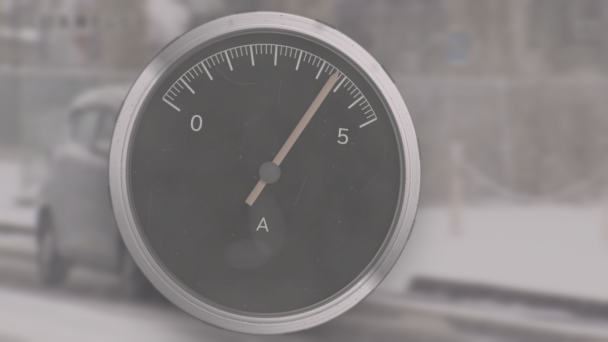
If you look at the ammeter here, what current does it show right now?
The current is 3.8 A
